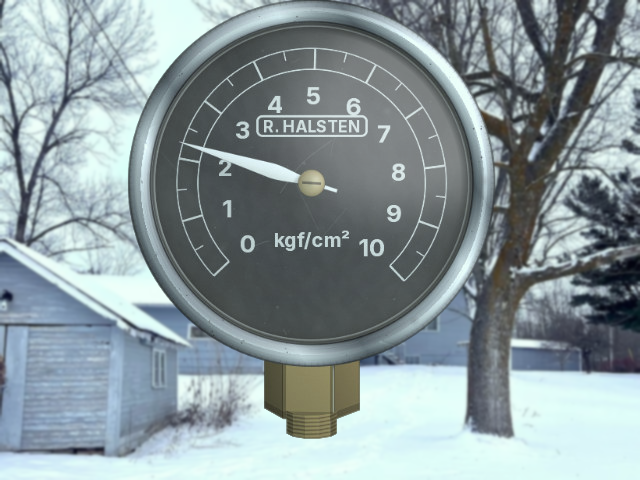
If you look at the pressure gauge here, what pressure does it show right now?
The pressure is 2.25 kg/cm²
